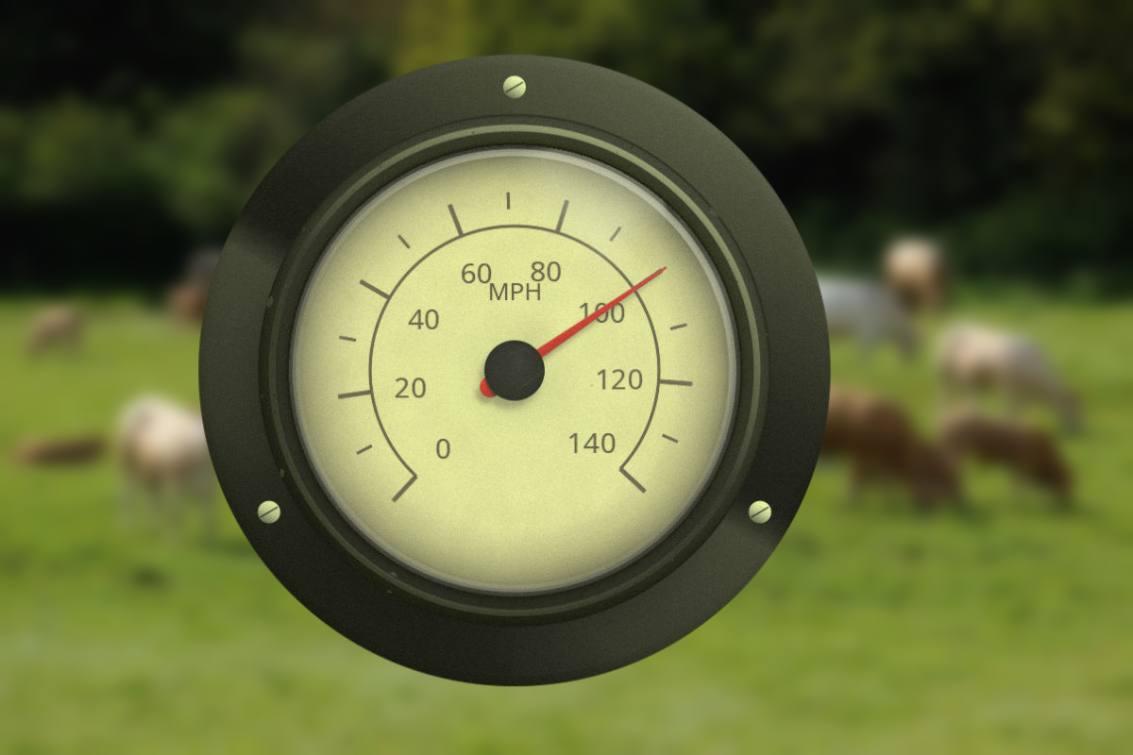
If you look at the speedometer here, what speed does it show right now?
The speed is 100 mph
